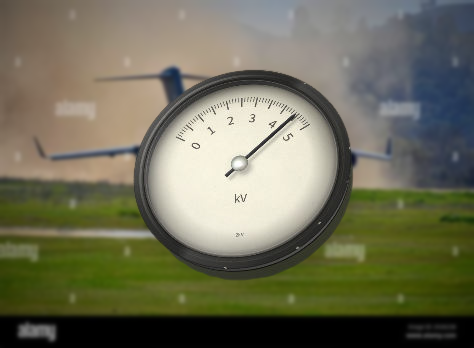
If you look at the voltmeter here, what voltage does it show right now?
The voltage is 4.5 kV
